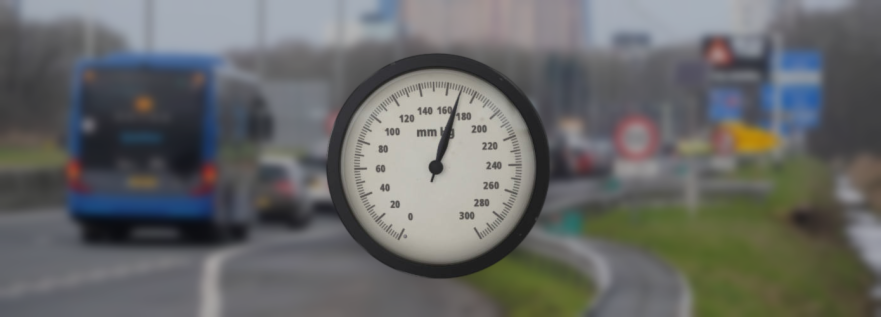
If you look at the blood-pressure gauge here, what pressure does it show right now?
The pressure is 170 mmHg
